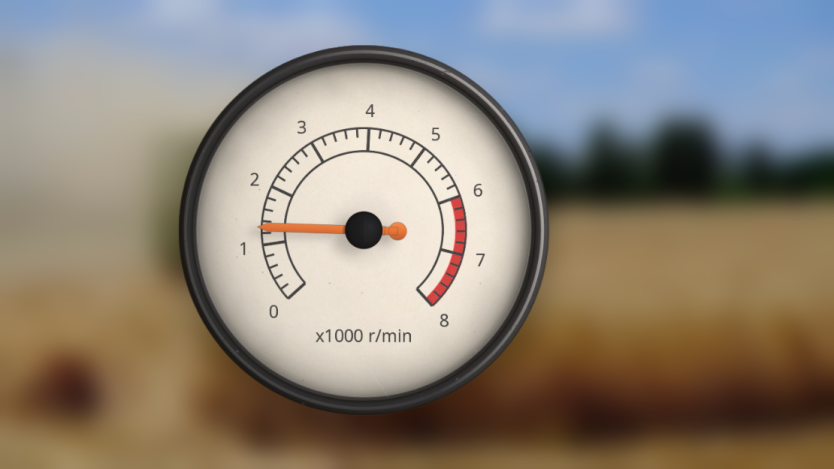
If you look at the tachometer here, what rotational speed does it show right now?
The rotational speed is 1300 rpm
